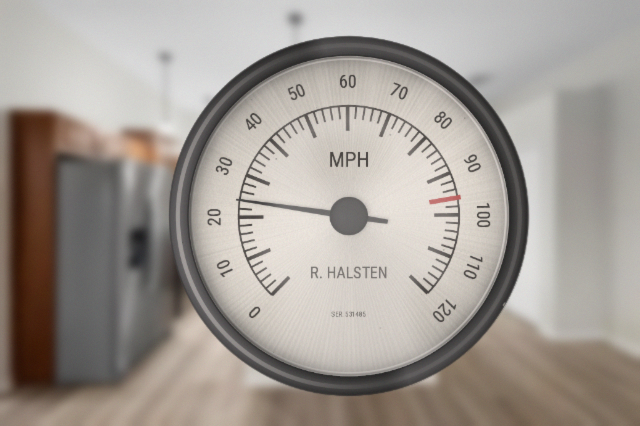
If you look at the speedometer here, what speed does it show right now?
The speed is 24 mph
